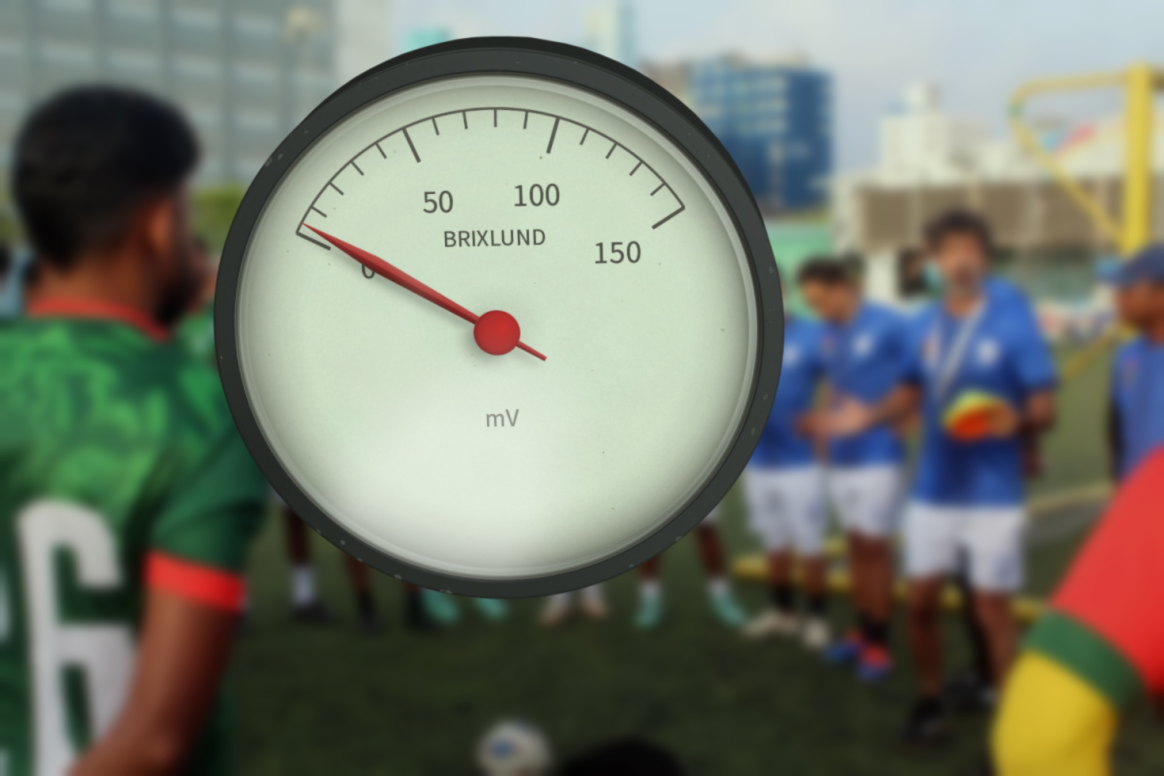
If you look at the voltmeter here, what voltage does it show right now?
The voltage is 5 mV
